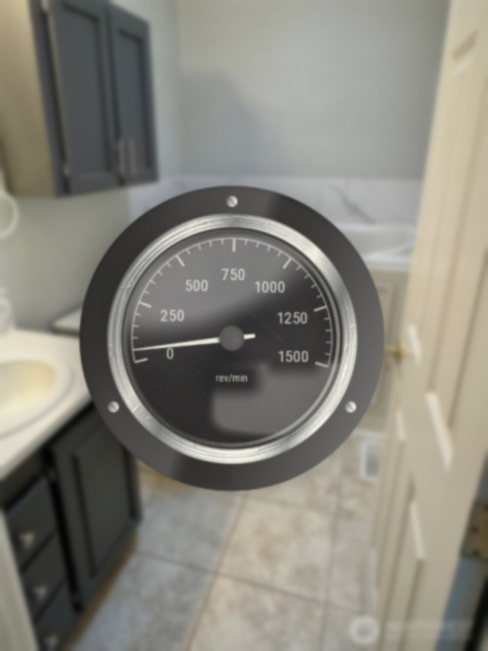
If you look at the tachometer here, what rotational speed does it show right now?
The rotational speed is 50 rpm
